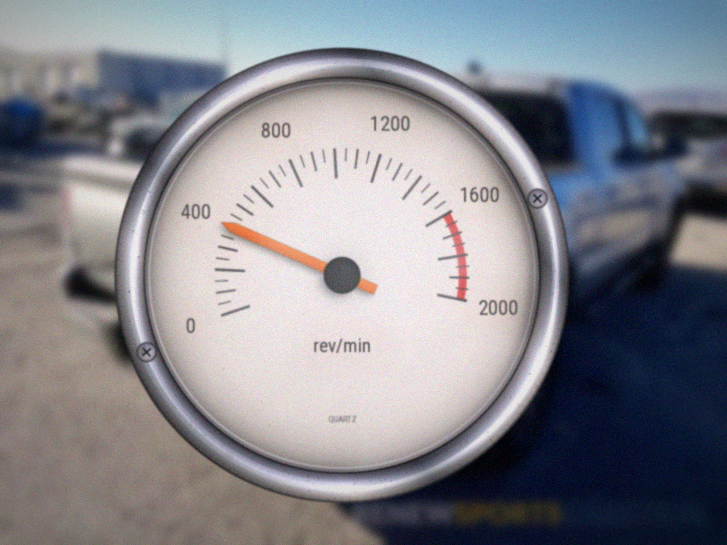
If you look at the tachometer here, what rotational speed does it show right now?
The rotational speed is 400 rpm
